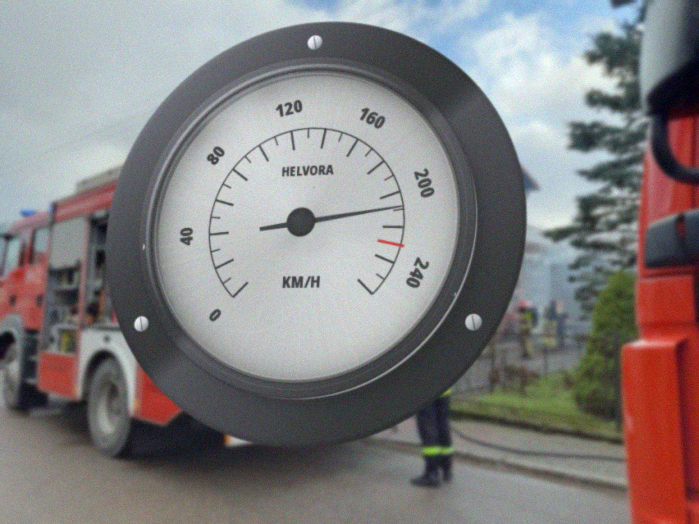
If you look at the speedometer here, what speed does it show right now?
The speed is 210 km/h
